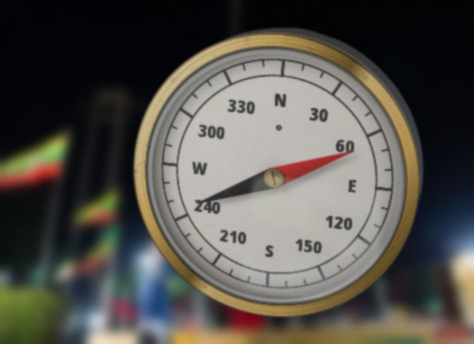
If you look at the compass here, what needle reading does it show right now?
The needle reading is 65 °
